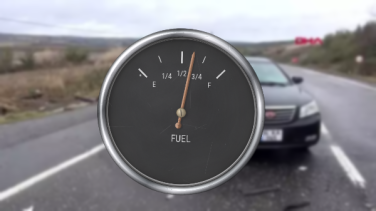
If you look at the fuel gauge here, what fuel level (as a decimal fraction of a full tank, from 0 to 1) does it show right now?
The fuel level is 0.625
